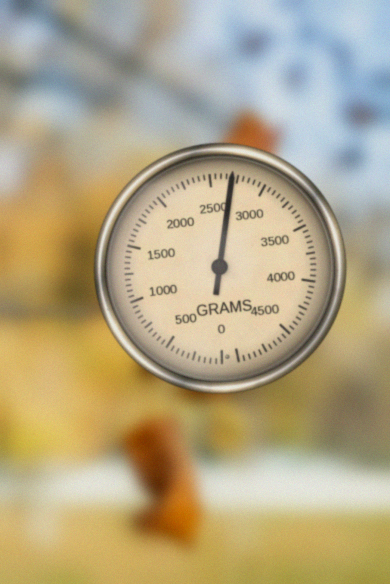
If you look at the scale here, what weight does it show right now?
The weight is 2700 g
